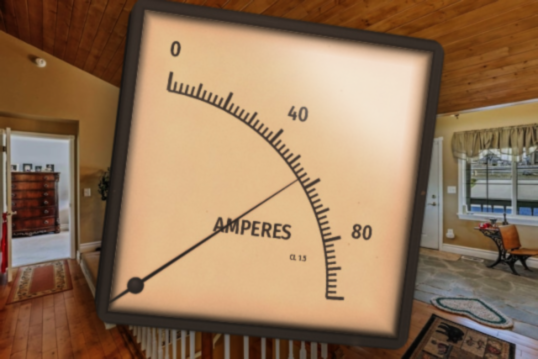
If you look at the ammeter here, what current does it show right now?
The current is 56 A
